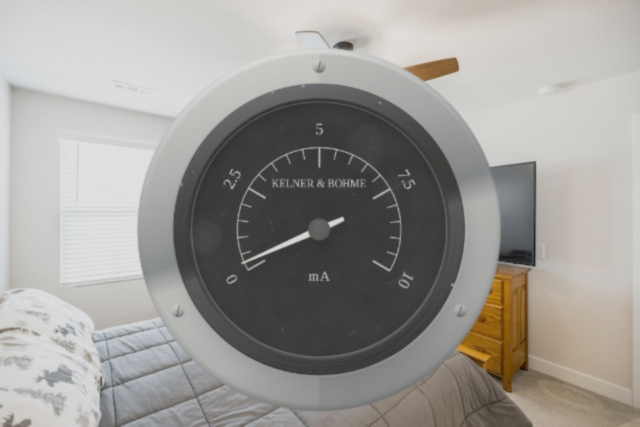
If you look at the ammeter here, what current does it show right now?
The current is 0.25 mA
